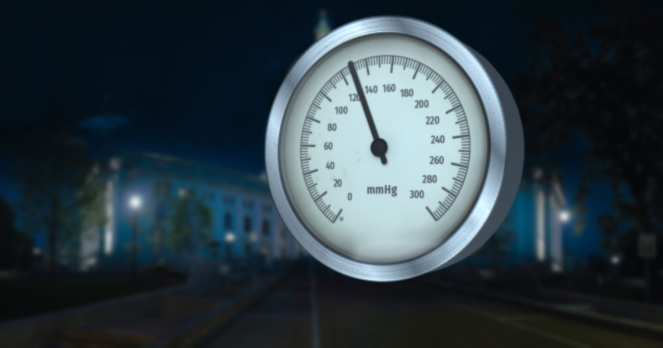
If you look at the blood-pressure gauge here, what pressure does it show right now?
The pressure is 130 mmHg
